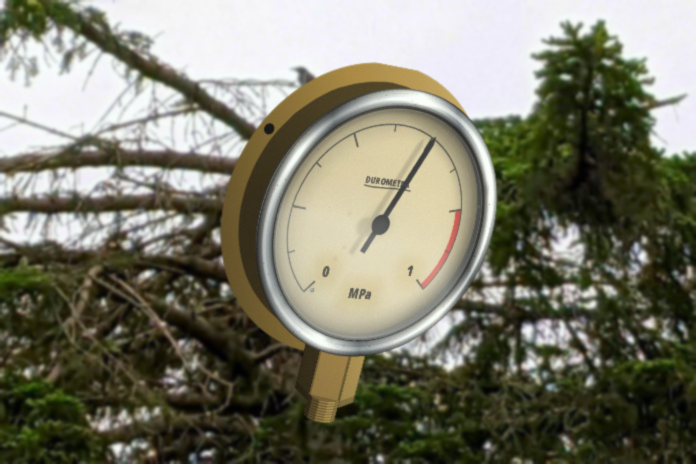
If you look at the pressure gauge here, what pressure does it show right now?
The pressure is 0.6 MPa
